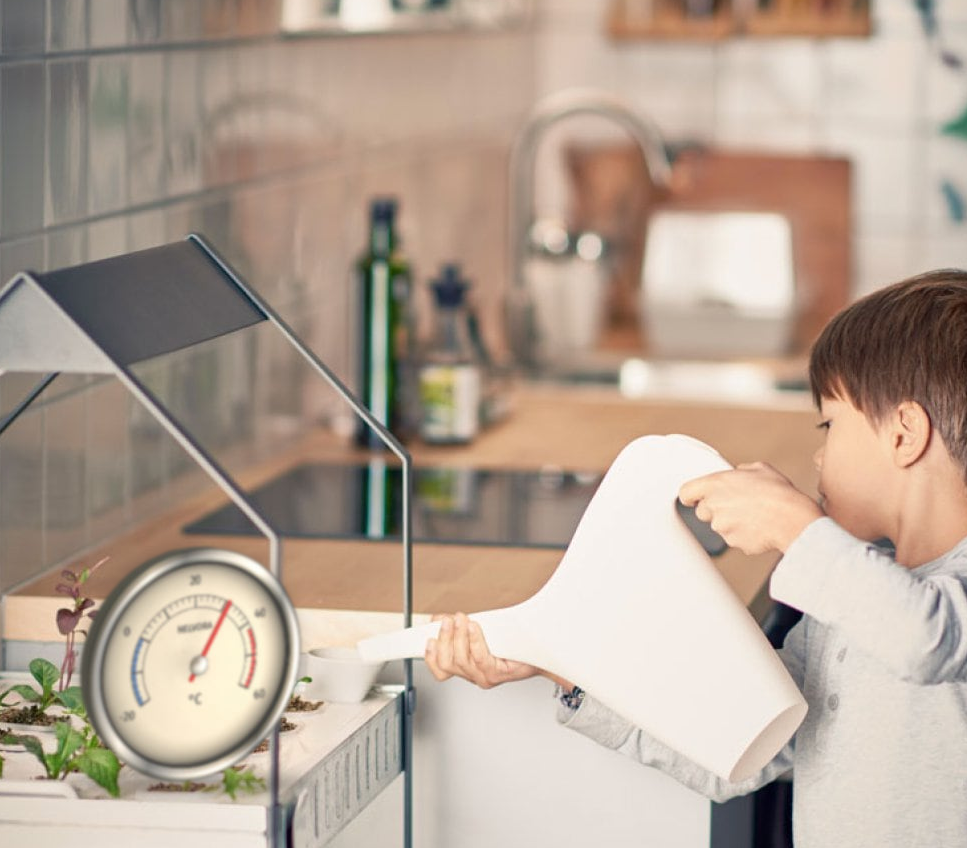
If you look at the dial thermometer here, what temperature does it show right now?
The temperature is 30 °C
